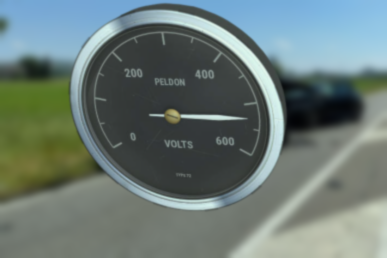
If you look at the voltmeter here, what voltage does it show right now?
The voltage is 525 V
